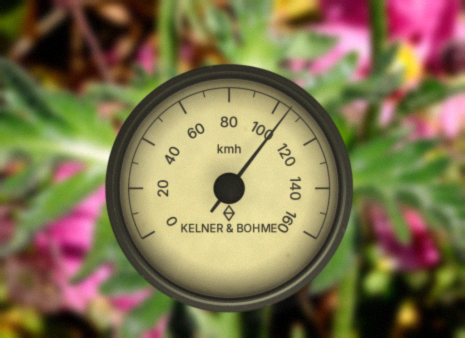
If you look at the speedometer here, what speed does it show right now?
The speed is 105 km/h
